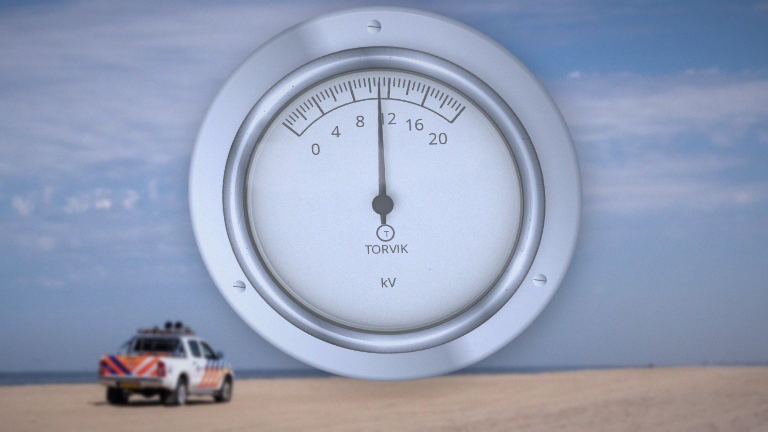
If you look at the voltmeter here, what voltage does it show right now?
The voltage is 11 kV
